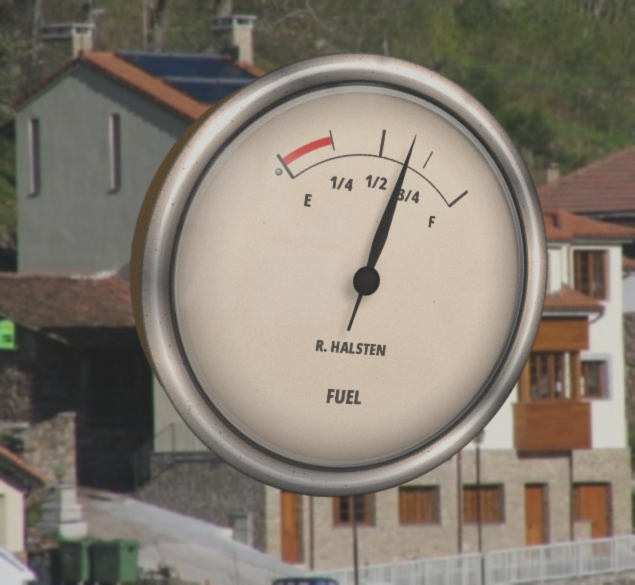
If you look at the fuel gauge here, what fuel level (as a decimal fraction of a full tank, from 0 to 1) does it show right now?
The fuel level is 0.625
